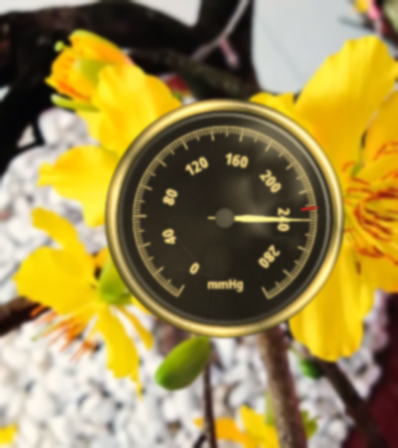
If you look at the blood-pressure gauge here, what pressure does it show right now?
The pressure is 240 mmHg
